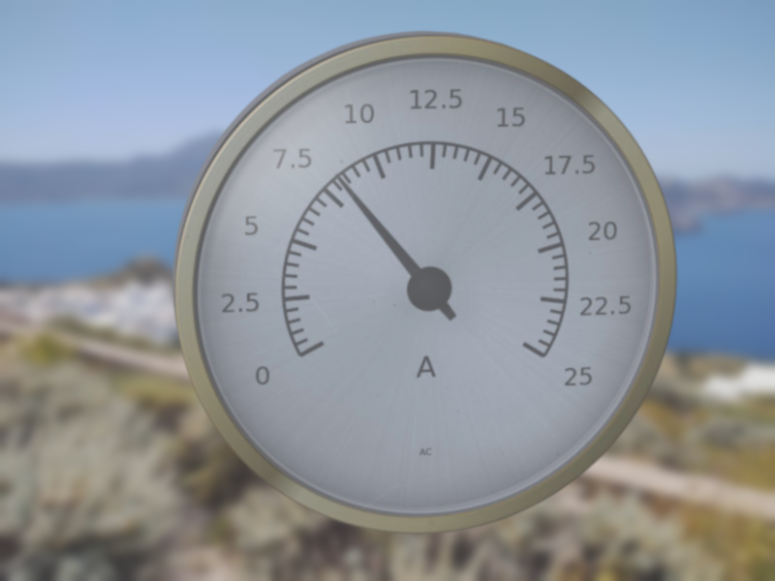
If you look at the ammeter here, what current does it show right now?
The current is 8.25 A
